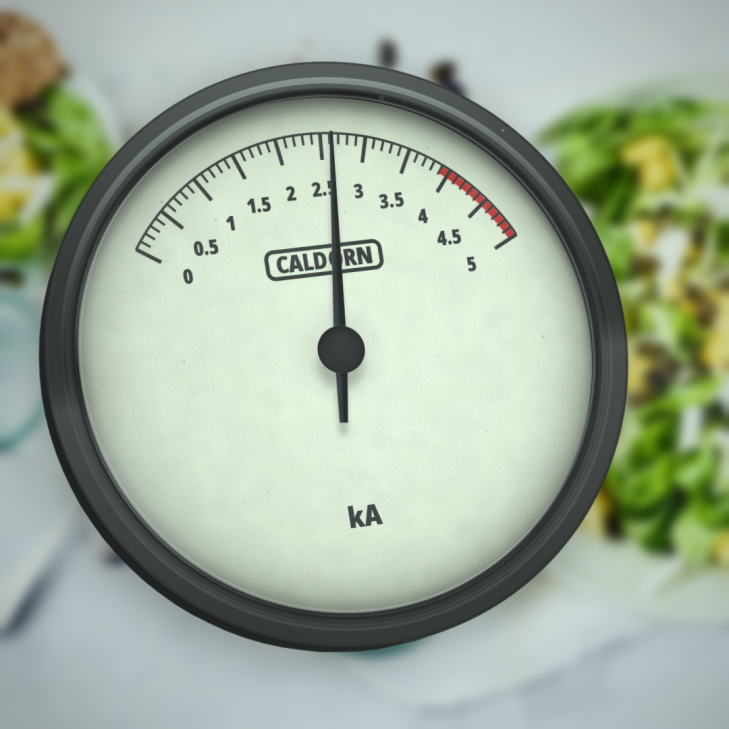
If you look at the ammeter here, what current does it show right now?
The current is 2.6 kA
